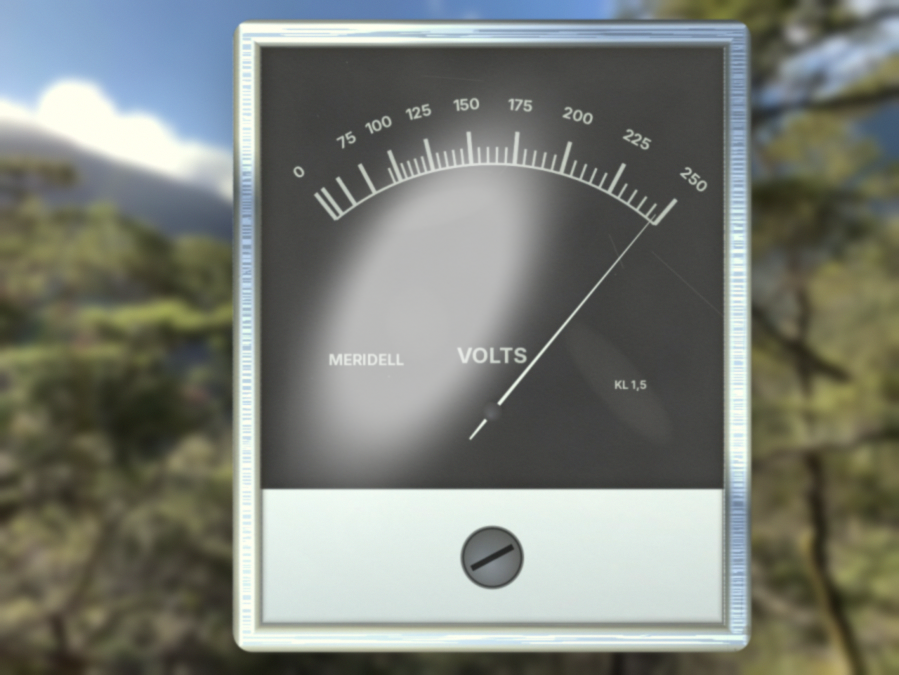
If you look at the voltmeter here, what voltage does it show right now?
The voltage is 247.5 V
